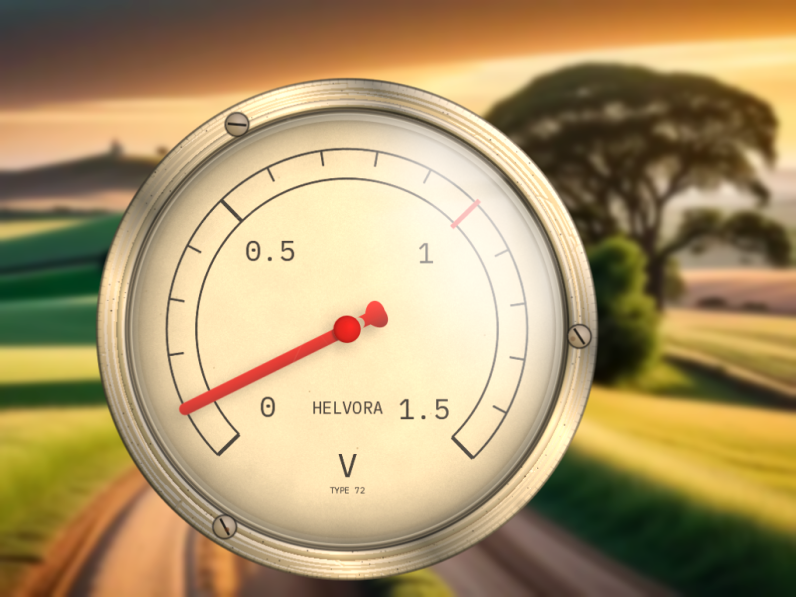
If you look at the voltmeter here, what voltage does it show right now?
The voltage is 0.1 V
